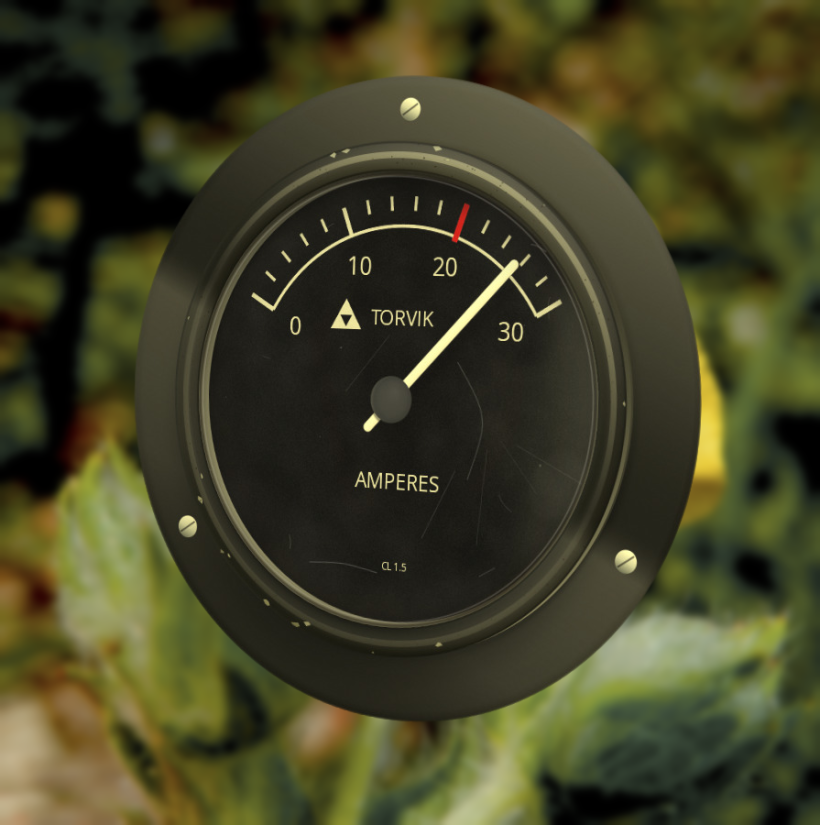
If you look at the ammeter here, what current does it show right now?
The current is 26 A
